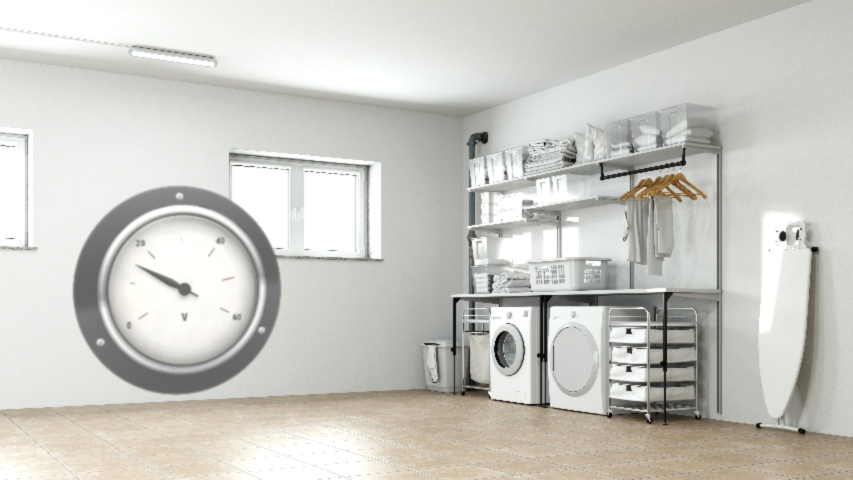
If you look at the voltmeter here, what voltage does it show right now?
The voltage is 15 V
